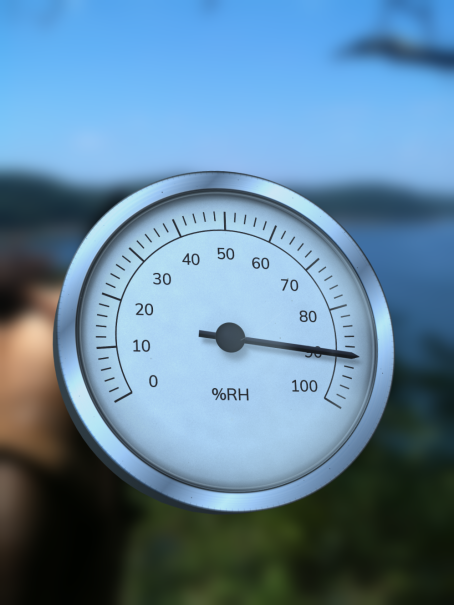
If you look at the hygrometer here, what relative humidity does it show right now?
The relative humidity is 90 %
